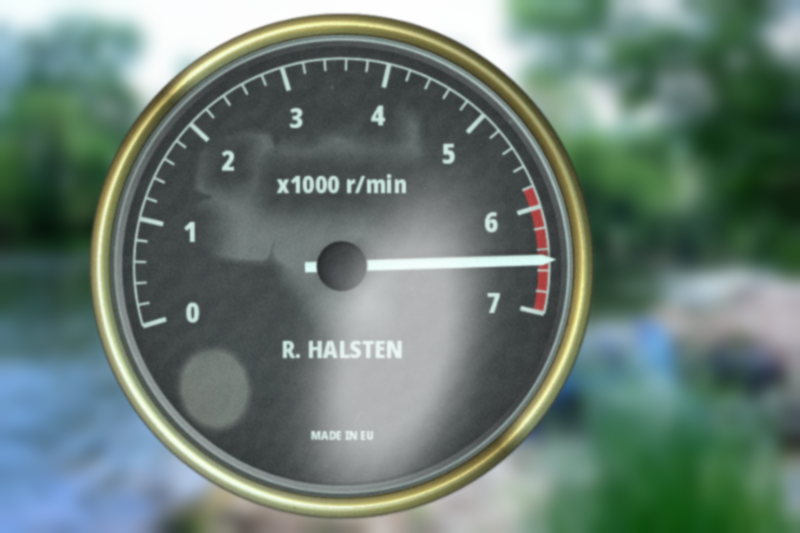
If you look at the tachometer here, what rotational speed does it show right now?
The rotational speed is 6500 rpm
